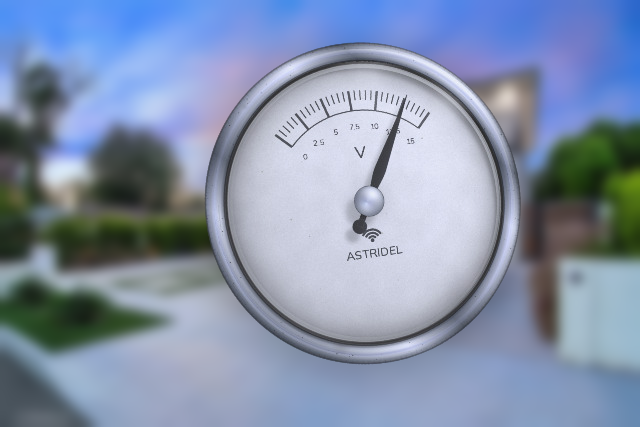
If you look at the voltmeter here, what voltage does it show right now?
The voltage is 12.5 V
